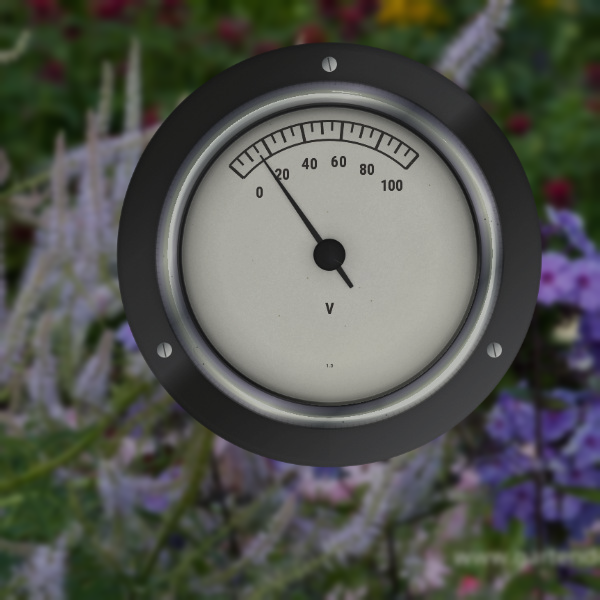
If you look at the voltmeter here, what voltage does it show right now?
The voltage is 15 V
